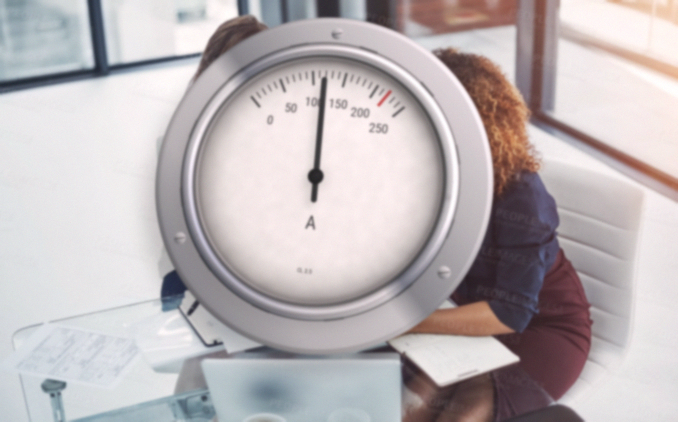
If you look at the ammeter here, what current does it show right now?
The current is 120 A
